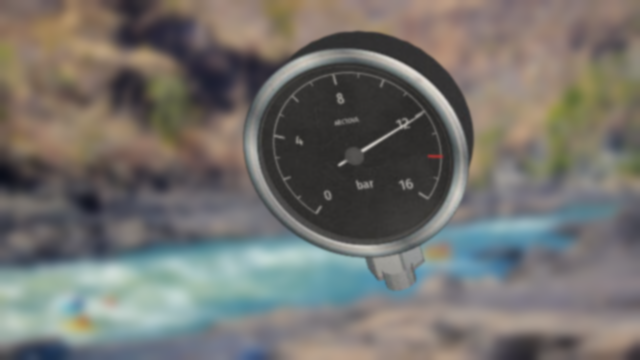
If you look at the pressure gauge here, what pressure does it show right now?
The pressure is 12 bar
